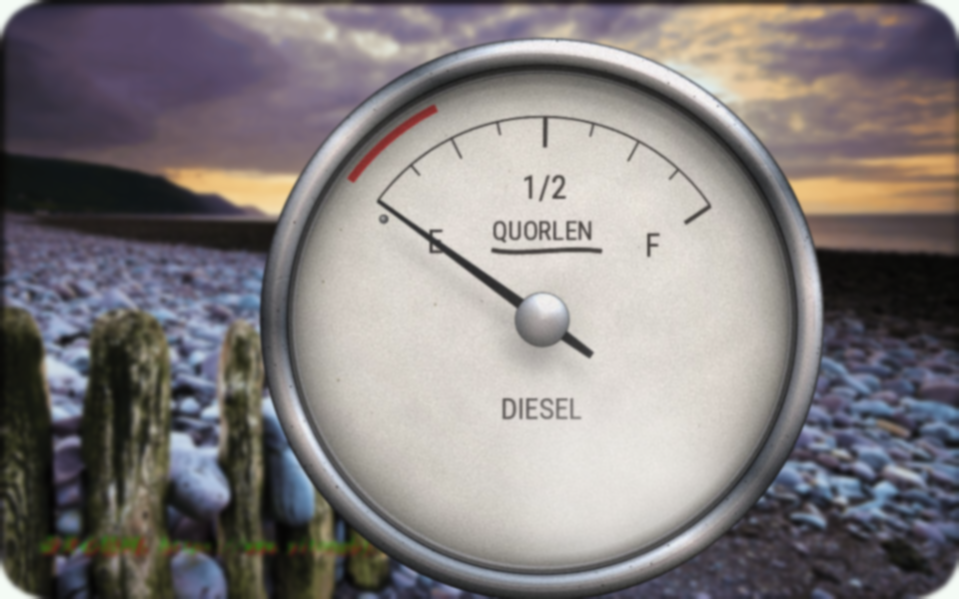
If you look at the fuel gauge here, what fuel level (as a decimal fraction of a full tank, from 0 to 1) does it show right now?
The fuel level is 0
